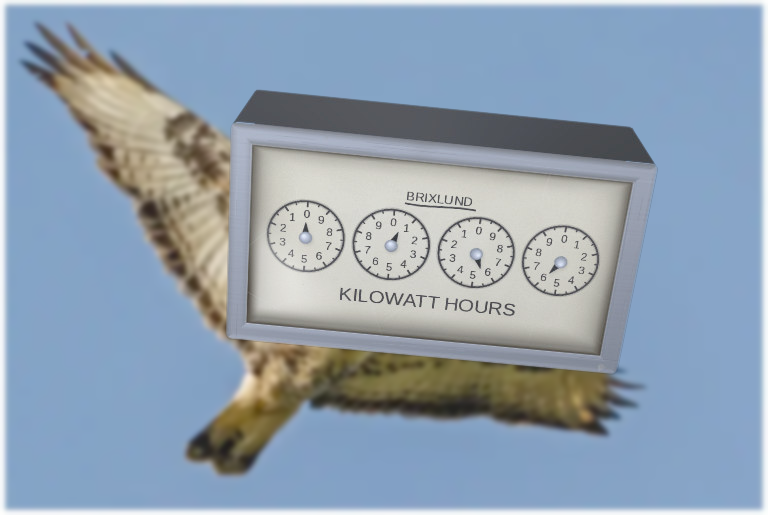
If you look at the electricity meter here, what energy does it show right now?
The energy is 56 kWh
